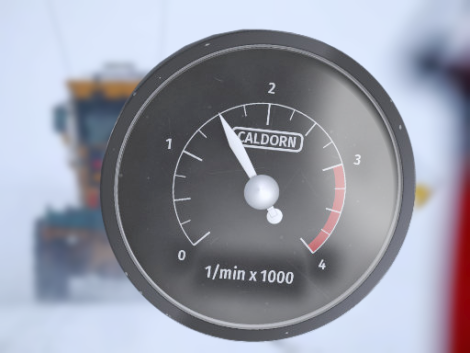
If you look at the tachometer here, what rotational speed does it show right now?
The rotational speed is 1500 rpm
